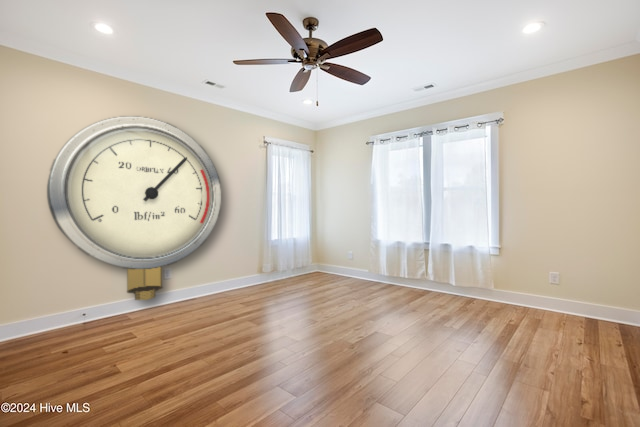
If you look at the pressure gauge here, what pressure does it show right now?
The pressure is 40 psi
